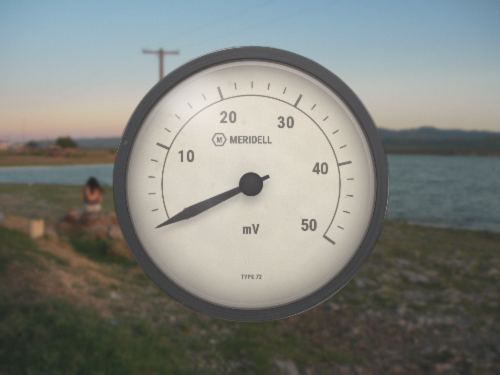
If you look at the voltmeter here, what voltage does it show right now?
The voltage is 0 mV
